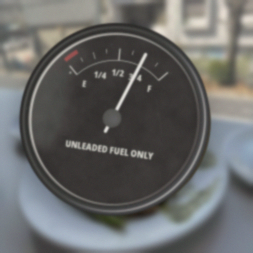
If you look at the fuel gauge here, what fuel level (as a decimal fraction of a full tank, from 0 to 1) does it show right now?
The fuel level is 0.75
